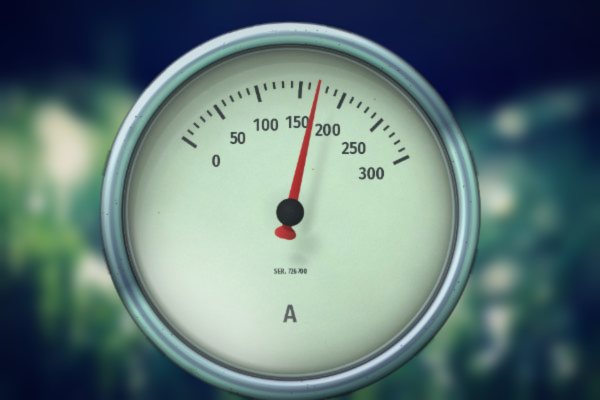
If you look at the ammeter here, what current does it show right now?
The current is 170 A
